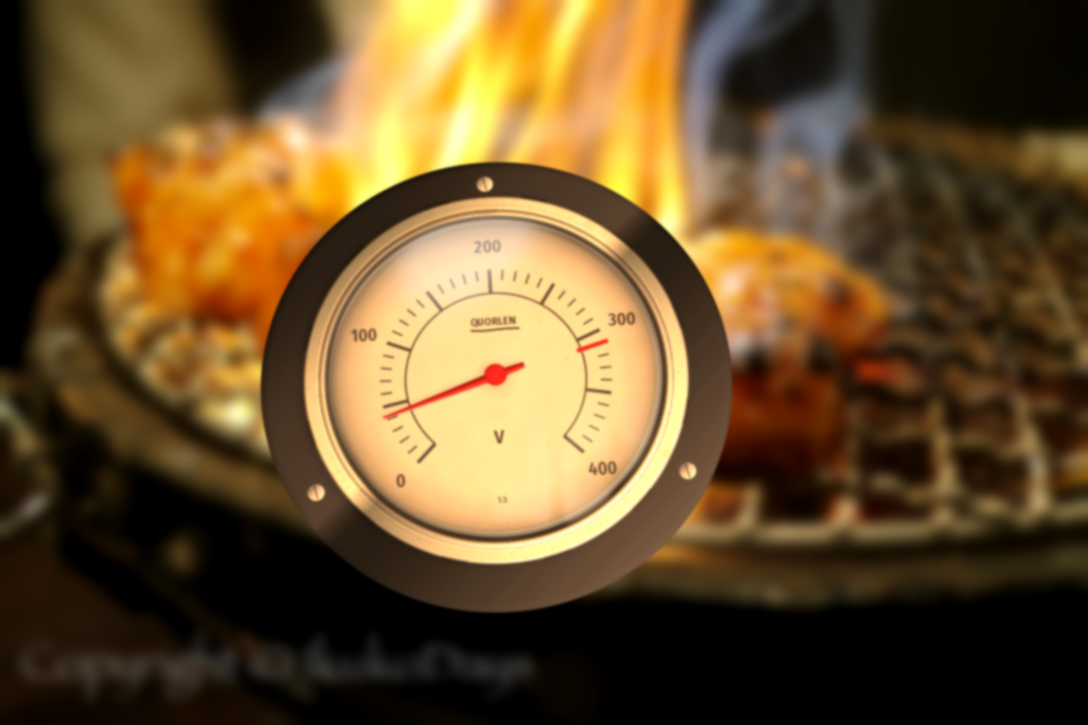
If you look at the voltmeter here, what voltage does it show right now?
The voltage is 40 V
